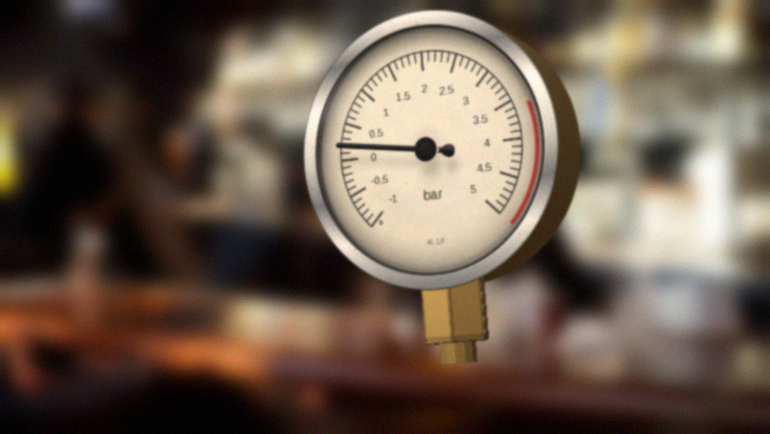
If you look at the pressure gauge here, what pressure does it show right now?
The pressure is 0.2 bar
